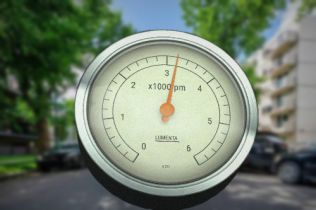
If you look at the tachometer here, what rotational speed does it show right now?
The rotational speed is 3200 rpm
